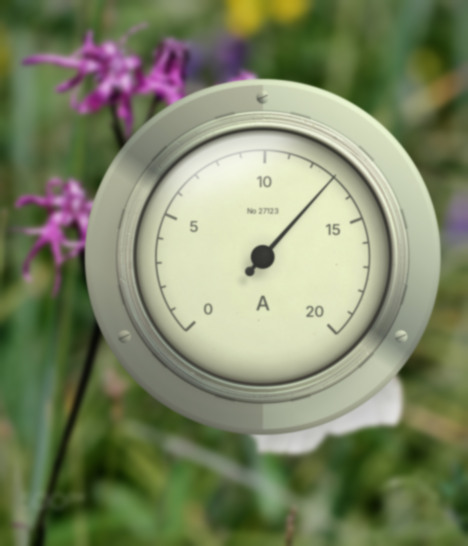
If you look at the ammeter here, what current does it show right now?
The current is 13 A
